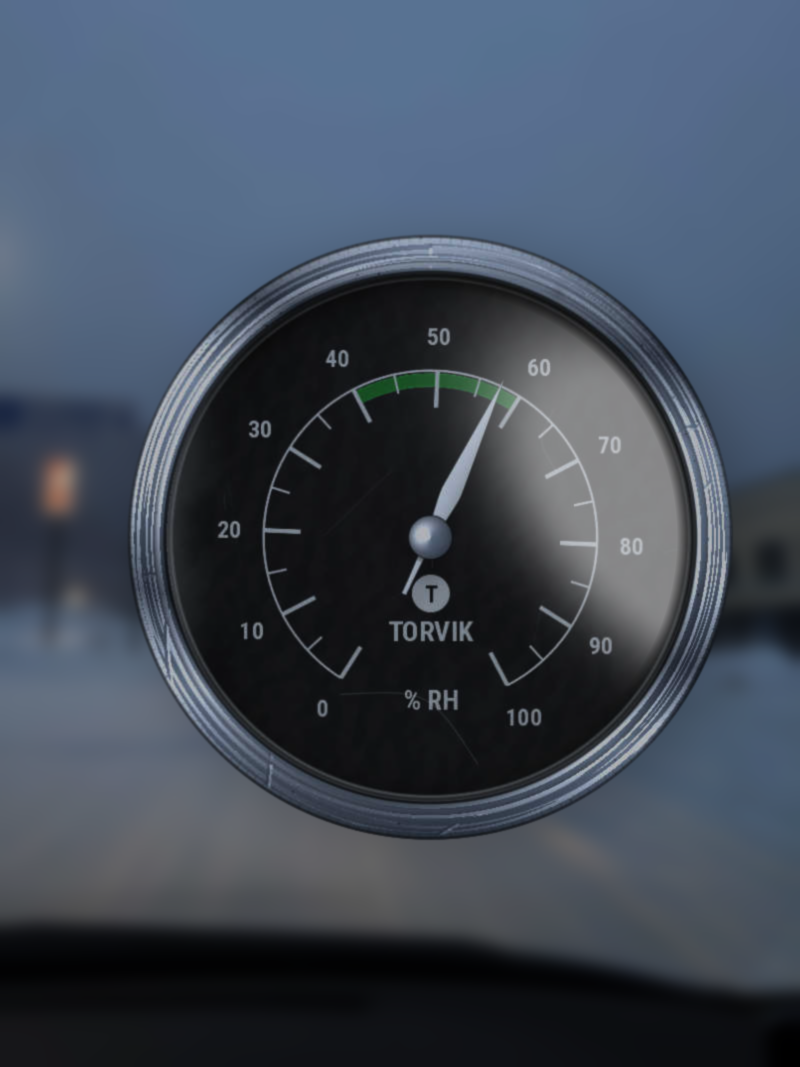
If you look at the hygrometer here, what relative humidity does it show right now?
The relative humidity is 57.5 %
